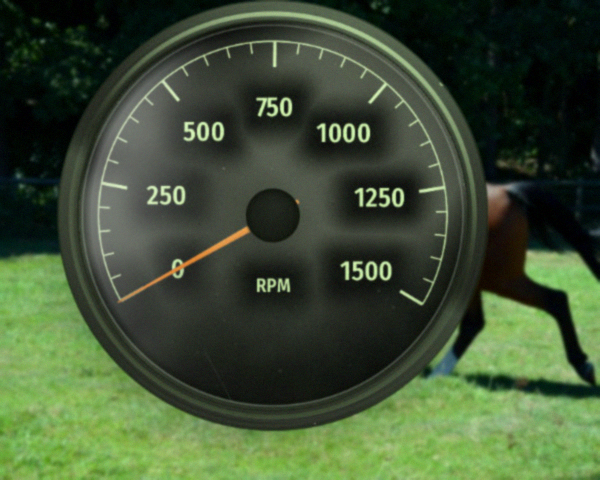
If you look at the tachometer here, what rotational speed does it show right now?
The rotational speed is 0 rpm
